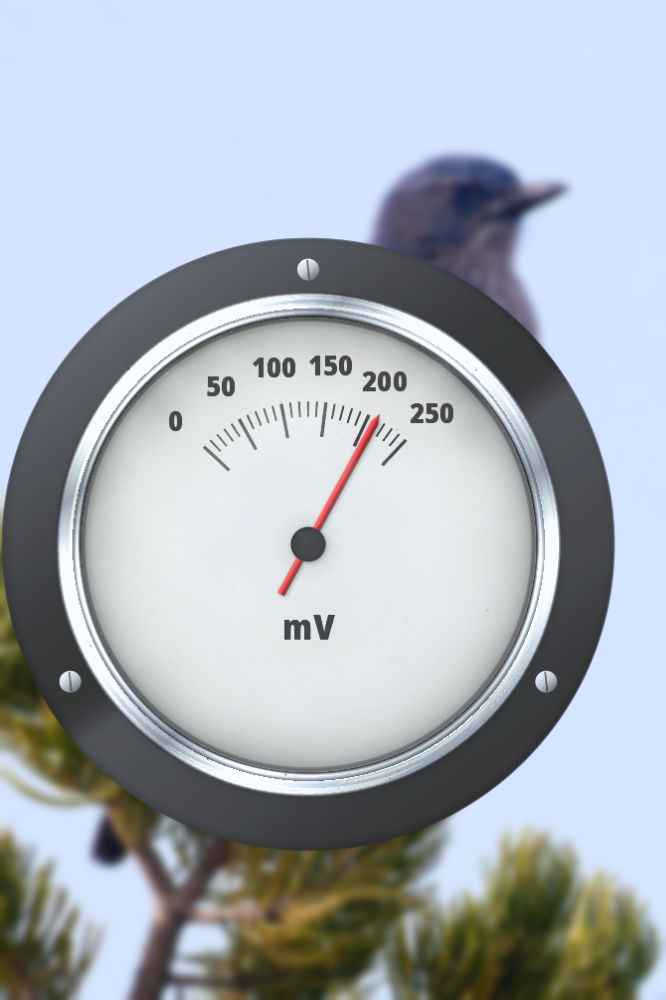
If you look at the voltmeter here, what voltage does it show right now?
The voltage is 210 mV
